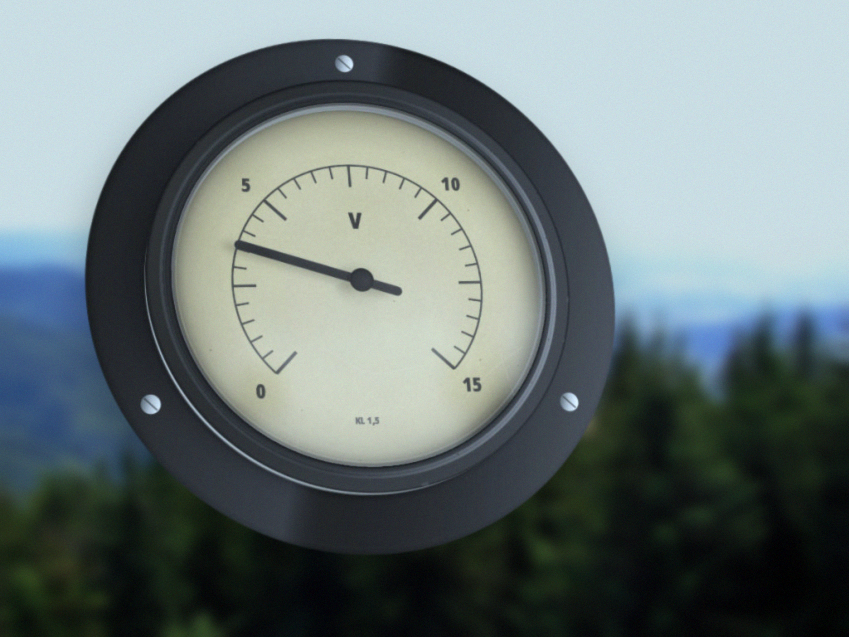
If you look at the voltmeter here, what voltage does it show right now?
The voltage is 3.5 V
